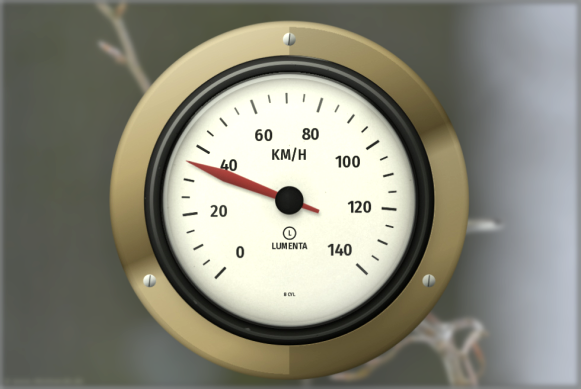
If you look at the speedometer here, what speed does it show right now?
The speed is 35 km/h
